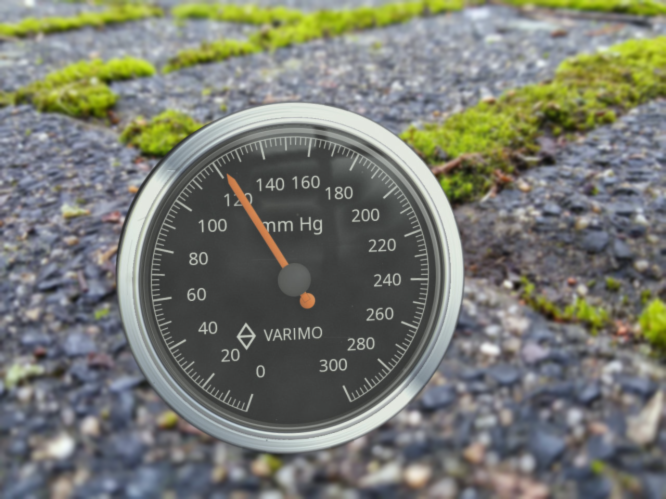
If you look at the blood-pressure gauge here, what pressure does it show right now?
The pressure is 122 mmHg
